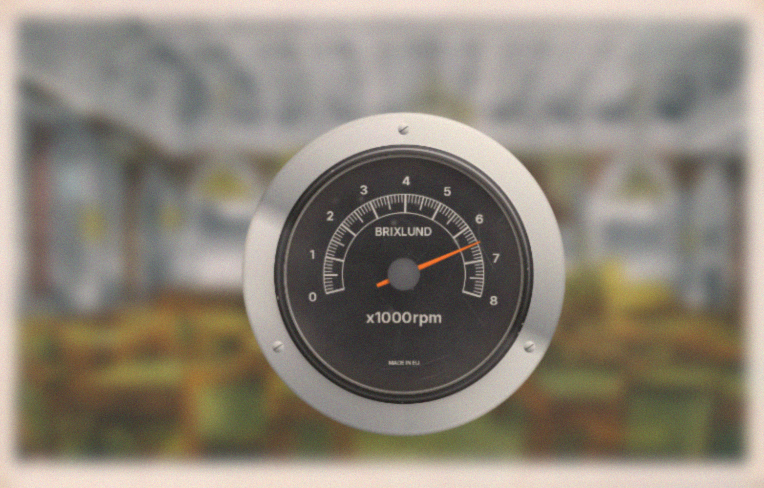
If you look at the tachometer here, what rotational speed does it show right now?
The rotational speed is 6500 rpm
